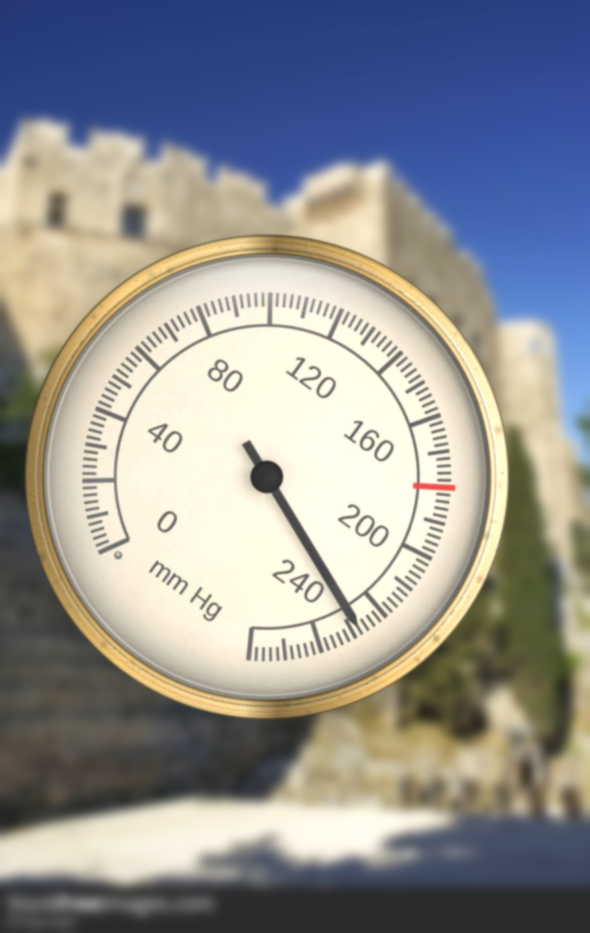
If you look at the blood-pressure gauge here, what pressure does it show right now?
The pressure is 228 mmHg
